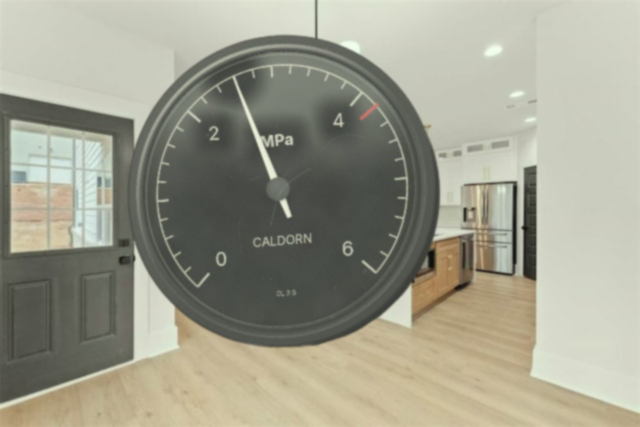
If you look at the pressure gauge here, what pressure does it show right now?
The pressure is 2.6 MPa
